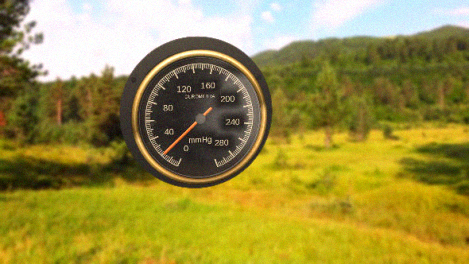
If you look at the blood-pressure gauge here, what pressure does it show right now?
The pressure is 20 mmHg
